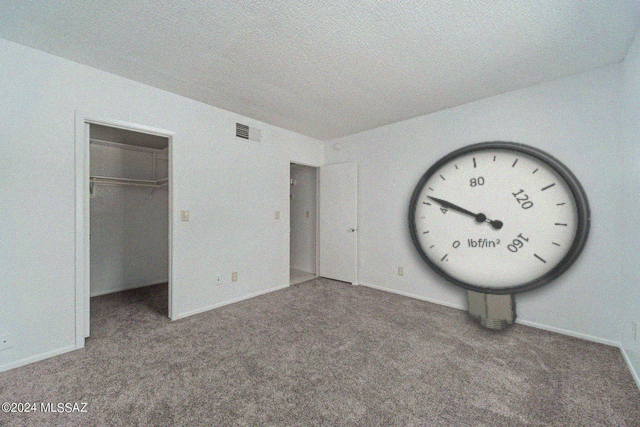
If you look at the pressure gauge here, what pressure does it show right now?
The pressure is 45 psi
